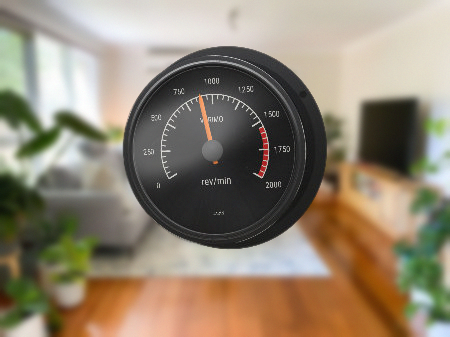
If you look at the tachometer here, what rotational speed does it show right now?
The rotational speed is 900 rpm
